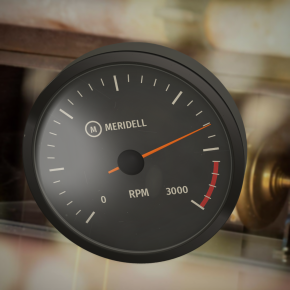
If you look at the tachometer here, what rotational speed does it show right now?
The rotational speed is 2300 rpm
